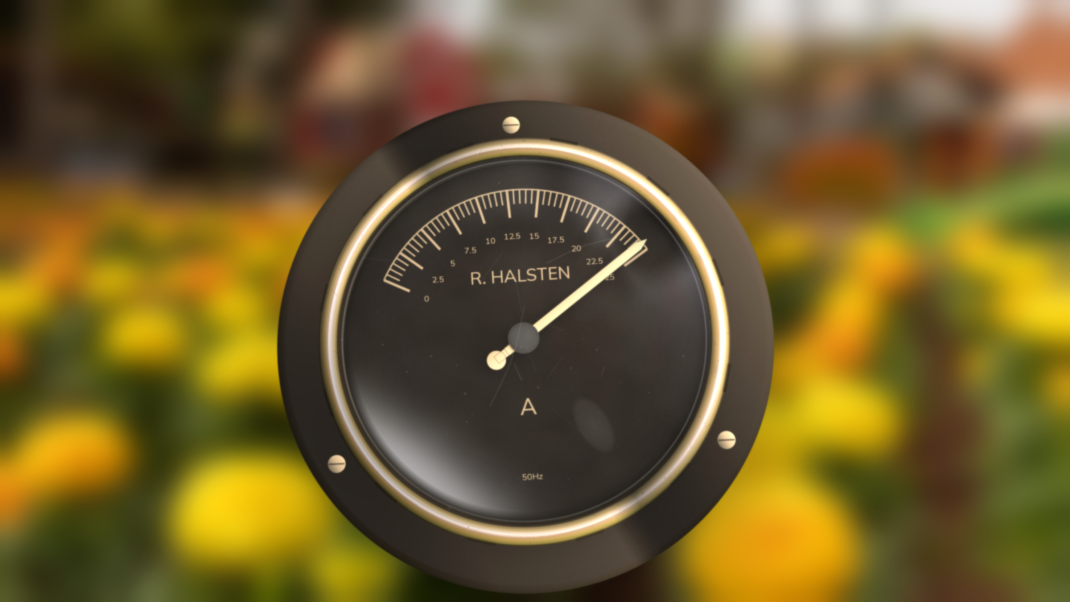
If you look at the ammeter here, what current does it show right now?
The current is 24.5 A
